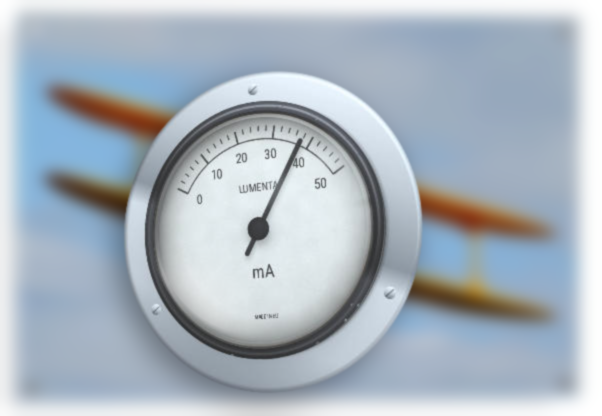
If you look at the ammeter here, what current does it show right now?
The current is 38 mA
